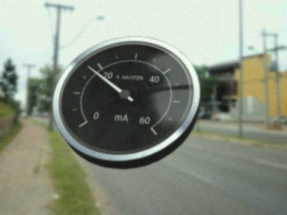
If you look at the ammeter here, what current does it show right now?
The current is 17.5 mA
